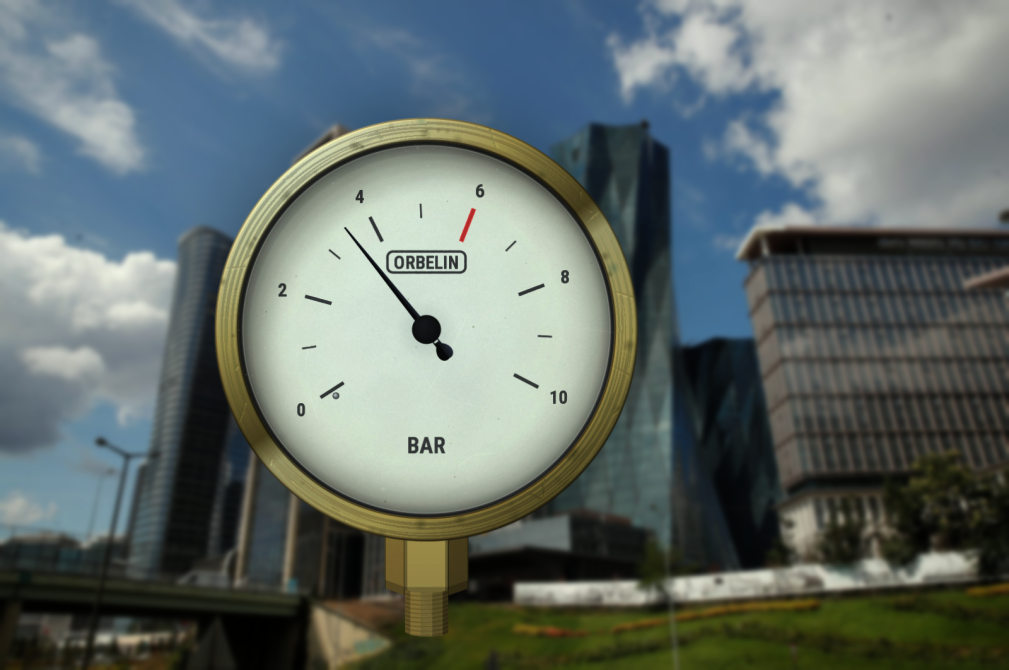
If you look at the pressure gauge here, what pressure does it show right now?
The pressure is 3.5 bar
